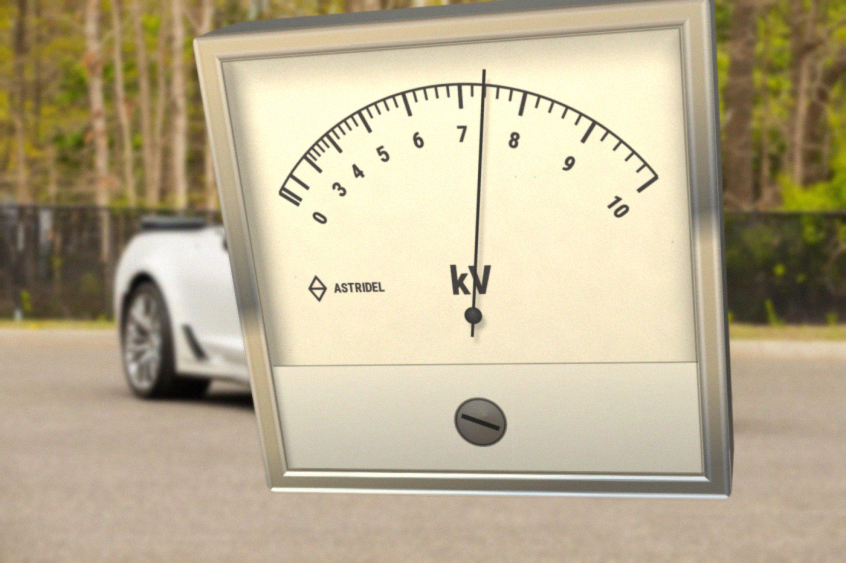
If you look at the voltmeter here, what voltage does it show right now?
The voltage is 7.4 kV
